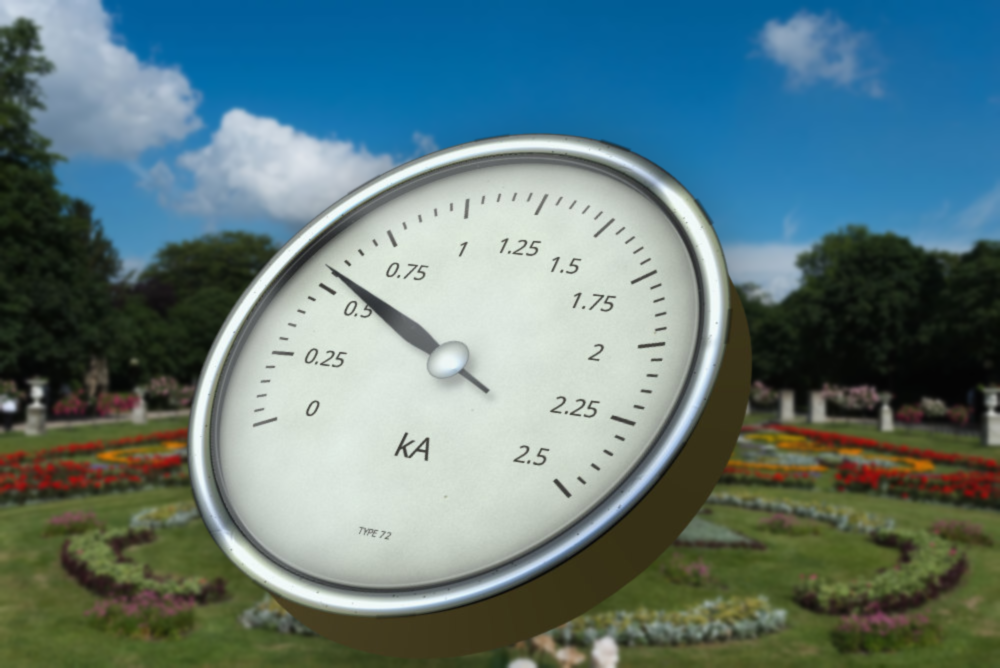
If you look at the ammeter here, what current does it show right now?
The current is 0.55 kA
